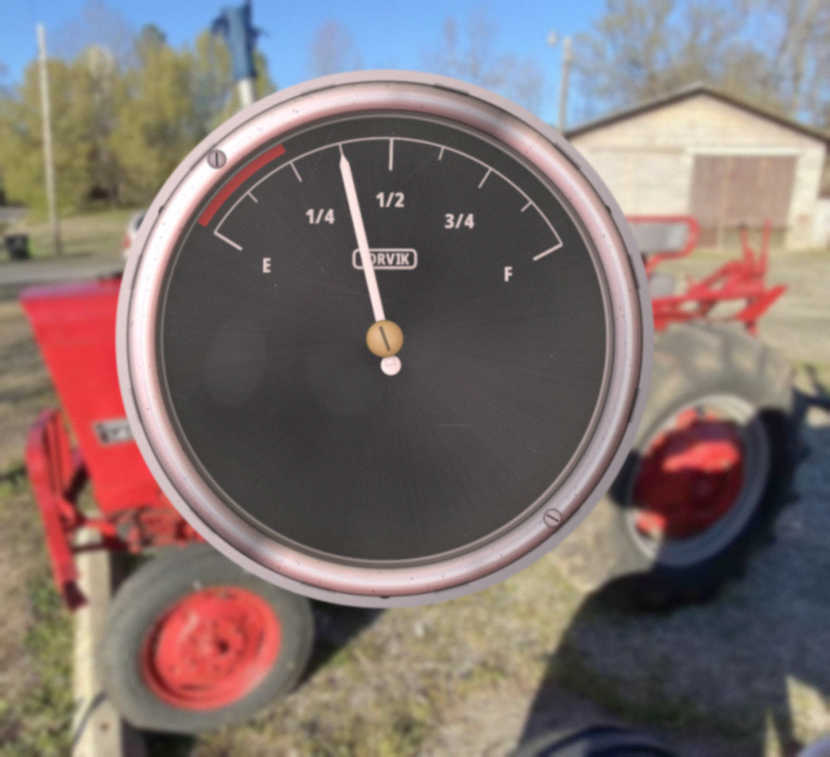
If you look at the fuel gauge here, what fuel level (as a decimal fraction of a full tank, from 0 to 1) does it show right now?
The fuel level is 0.375
